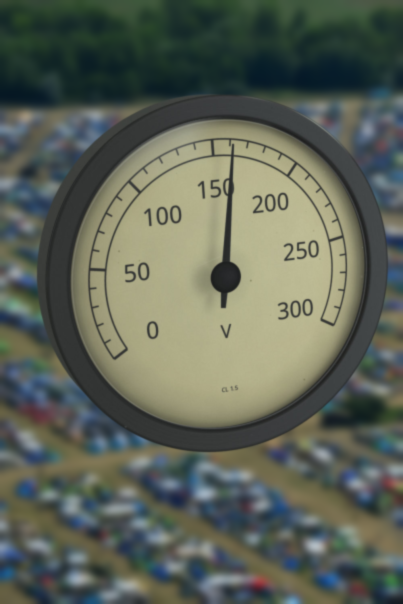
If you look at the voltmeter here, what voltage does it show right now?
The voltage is 160 V
